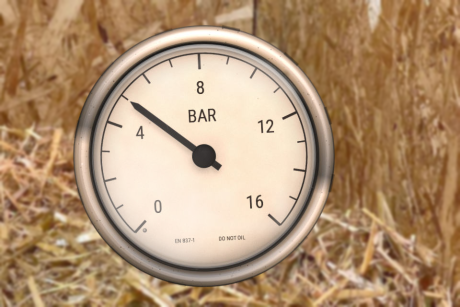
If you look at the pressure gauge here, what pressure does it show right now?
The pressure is 5 bar
